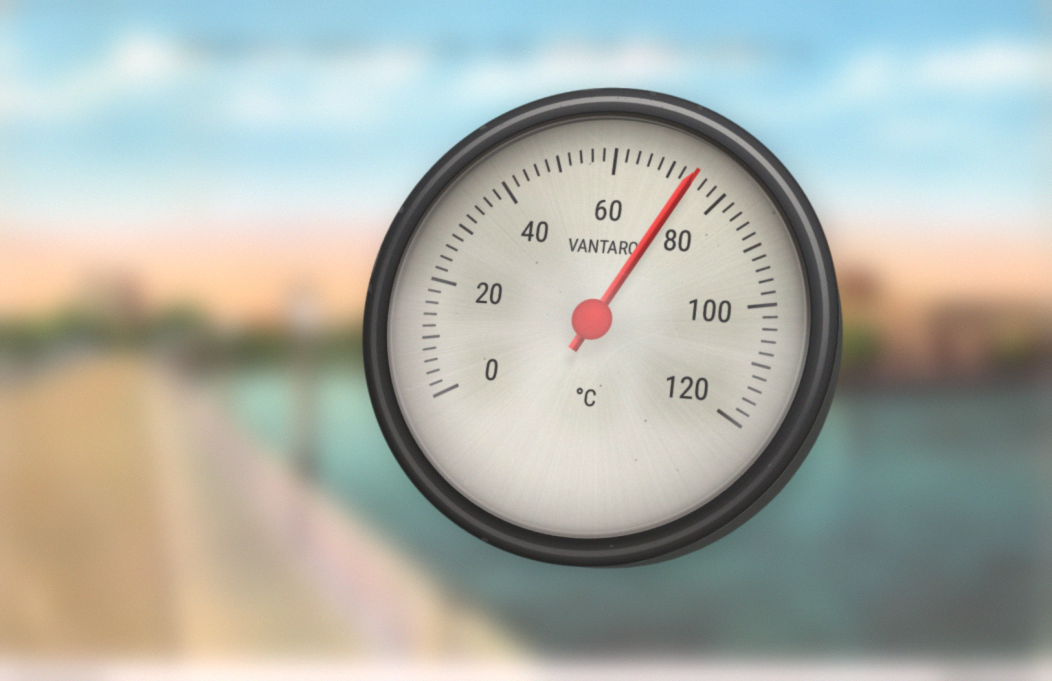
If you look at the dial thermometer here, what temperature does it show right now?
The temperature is 74 °C
